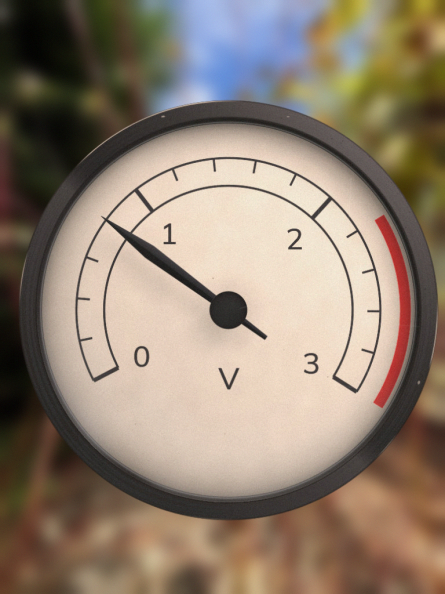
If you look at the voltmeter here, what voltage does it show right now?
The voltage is 0.8 V
